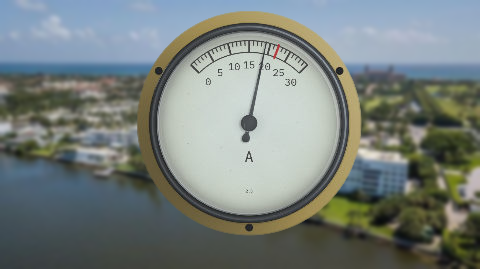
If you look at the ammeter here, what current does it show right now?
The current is 19 A
